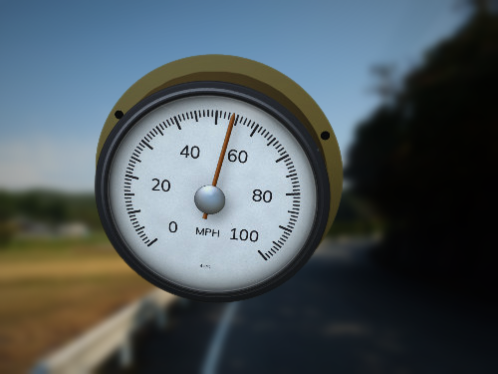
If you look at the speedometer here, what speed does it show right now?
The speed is 54 mph
